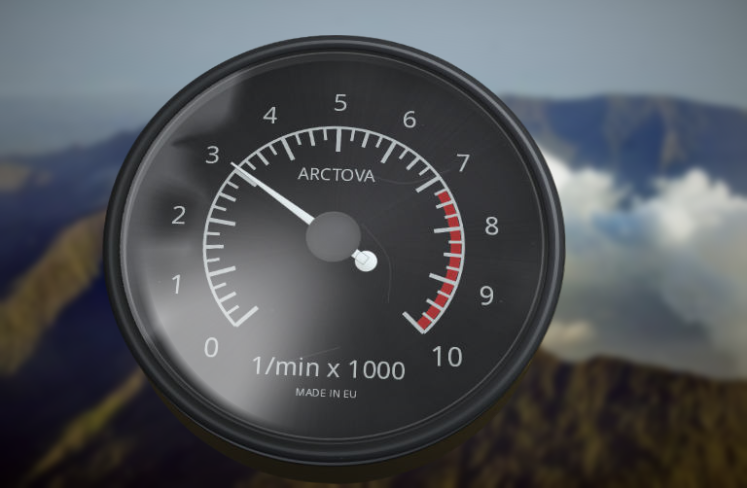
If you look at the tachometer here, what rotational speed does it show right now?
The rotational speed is 3000 rpm
